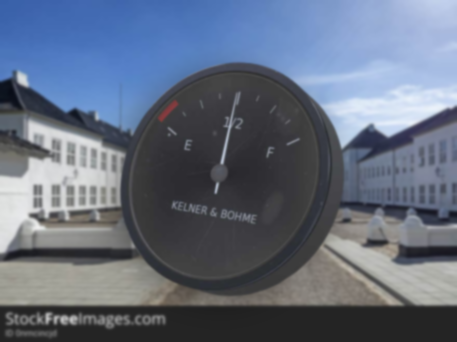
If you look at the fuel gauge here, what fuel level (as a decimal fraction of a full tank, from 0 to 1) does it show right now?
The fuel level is 0.5
